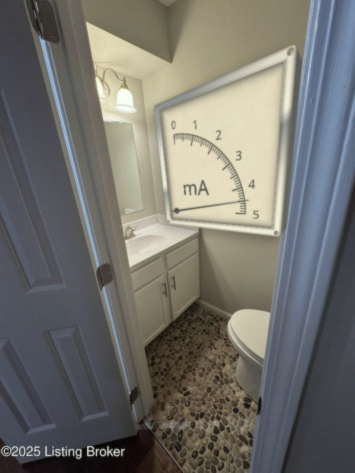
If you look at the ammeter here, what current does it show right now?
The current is 4.5 mA
